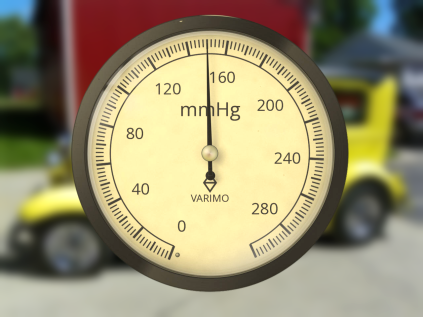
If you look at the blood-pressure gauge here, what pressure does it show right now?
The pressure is 150 mmHg
